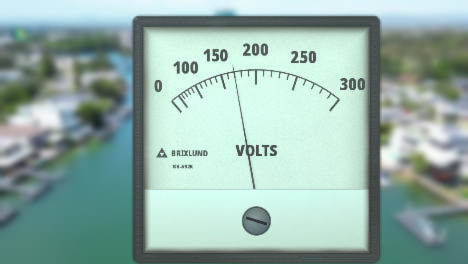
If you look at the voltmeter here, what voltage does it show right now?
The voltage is 170 V
